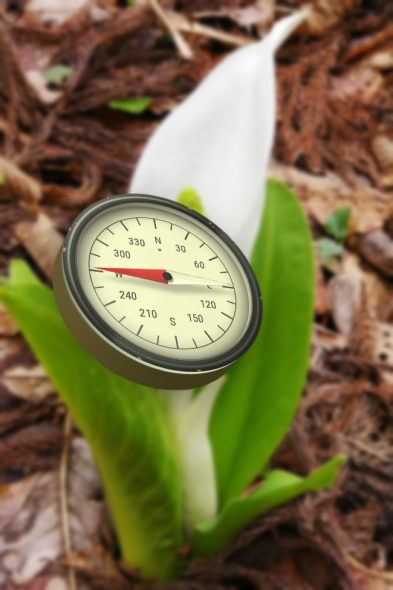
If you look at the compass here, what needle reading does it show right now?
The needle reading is 270 °
